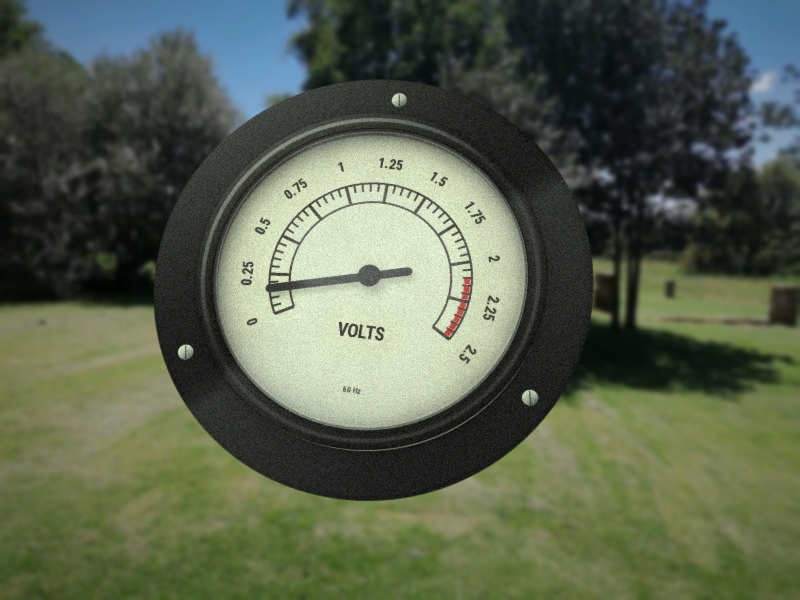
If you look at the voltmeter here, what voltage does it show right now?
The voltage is 0.15 V
